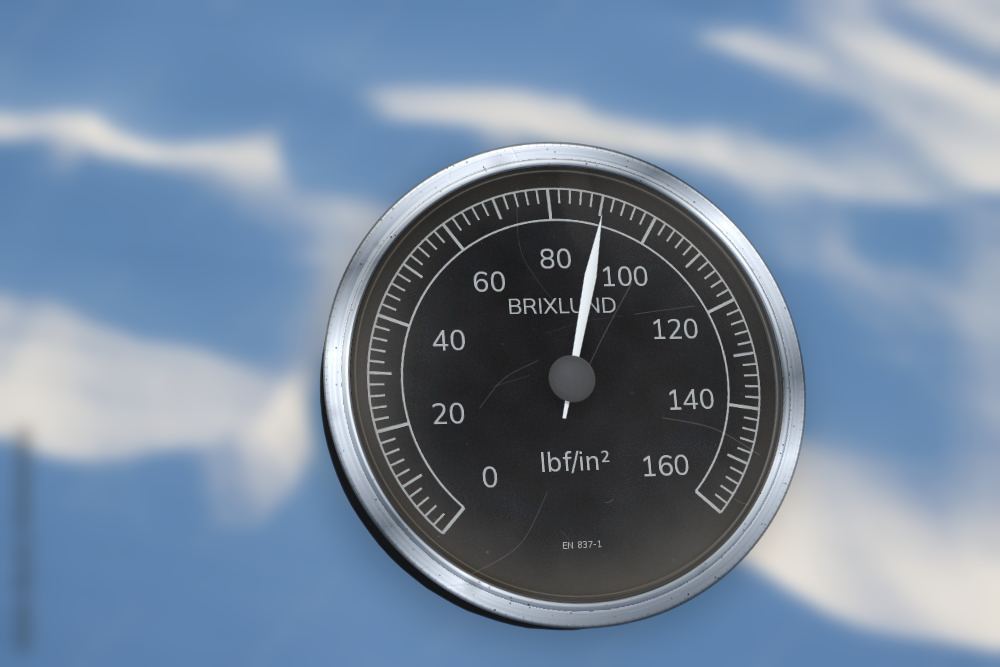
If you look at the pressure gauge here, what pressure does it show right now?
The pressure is 90 psi
